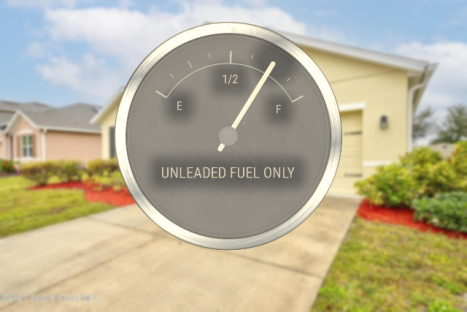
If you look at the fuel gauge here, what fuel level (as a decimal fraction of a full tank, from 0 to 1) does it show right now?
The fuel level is 0.75
